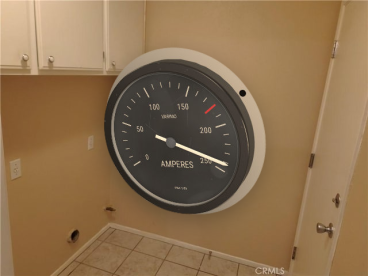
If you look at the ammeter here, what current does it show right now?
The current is 240 A
